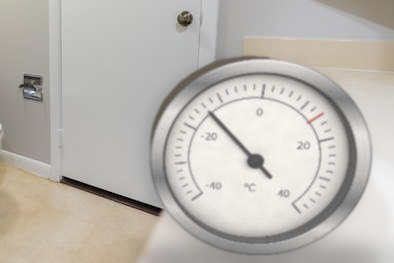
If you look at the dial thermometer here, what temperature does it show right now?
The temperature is -14 °C
